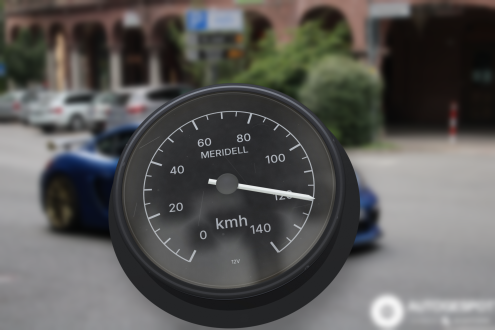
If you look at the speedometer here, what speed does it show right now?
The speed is 120 km/h
